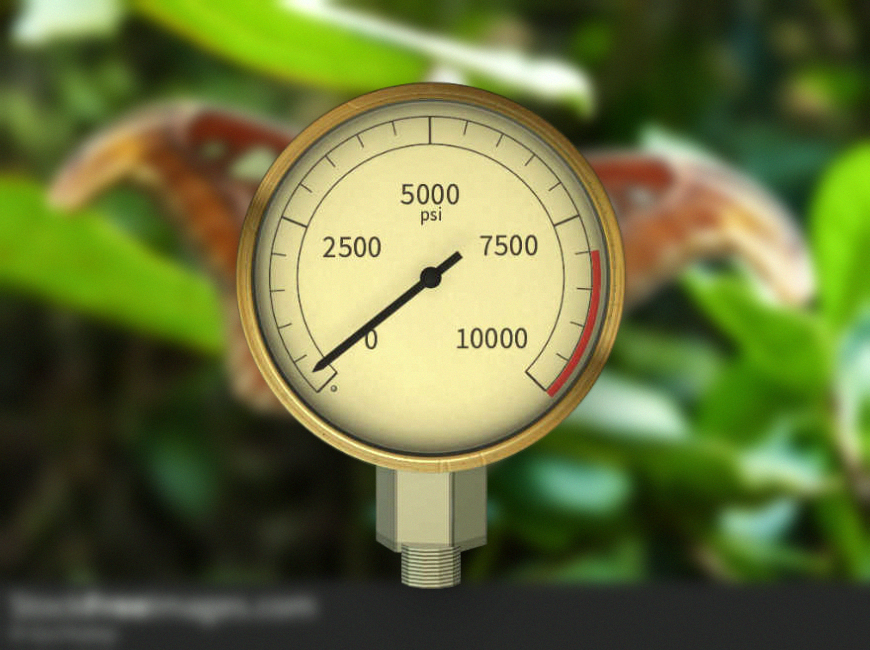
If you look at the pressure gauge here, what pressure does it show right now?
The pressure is 250 psi
